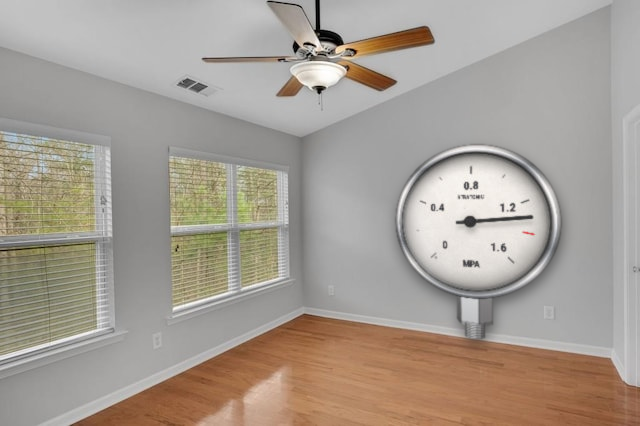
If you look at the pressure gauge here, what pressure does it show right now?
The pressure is 1.3 MPa
